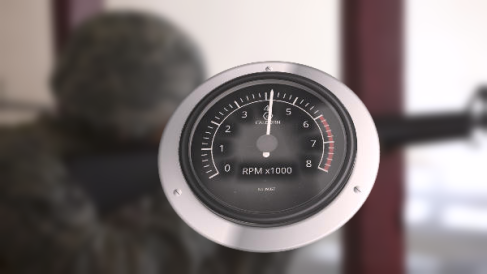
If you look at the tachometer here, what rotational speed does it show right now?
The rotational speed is 4200 rpm
